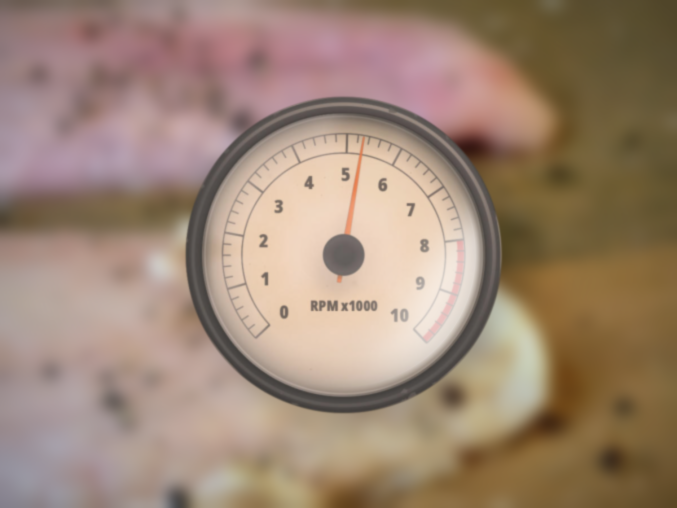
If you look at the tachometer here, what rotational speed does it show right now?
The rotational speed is 5300 rpm
